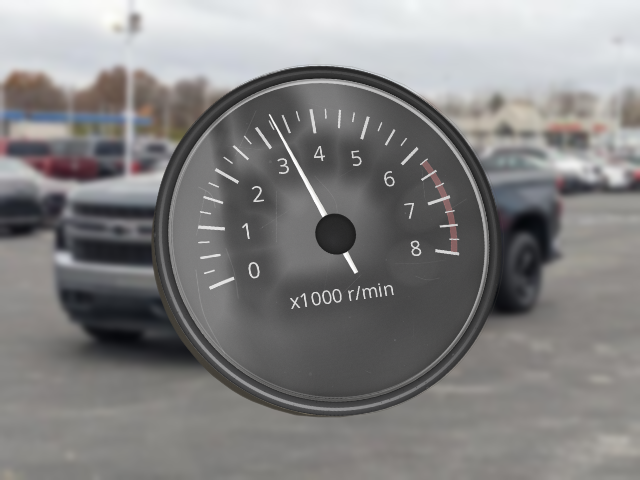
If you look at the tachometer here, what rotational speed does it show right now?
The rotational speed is 3250 rpm
